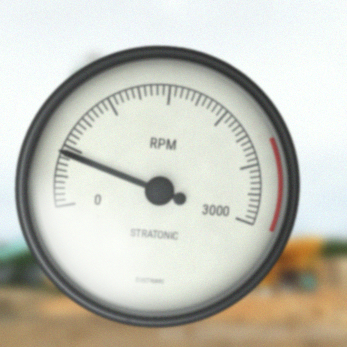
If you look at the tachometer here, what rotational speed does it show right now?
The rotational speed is 450 rpm
